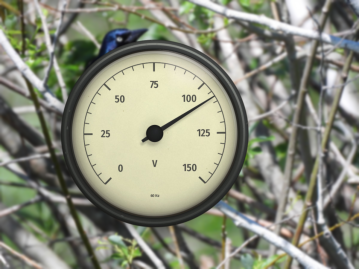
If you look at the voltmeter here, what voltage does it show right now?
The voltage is 107.5 V
